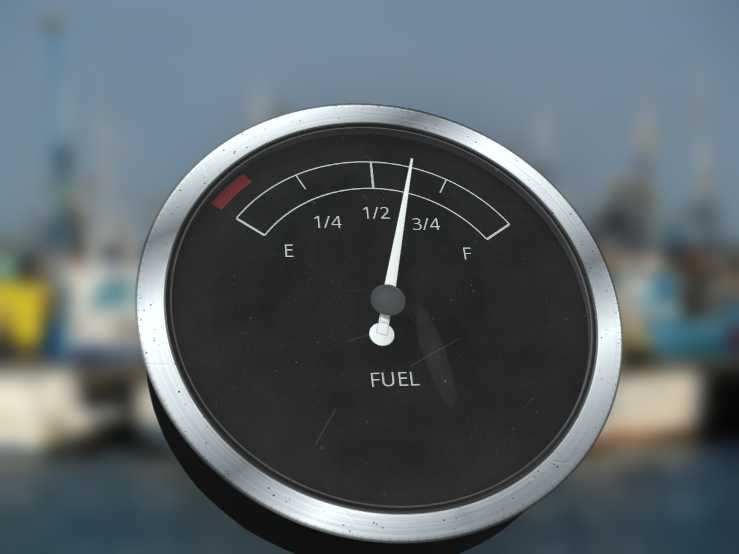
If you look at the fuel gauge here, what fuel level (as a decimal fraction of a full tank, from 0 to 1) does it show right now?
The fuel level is 0.625
